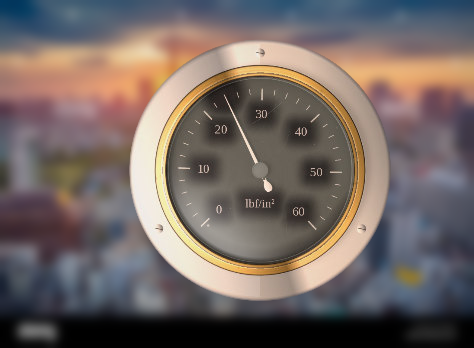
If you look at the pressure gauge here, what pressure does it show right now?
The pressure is 24 psi
